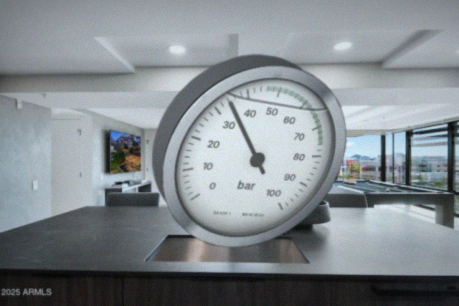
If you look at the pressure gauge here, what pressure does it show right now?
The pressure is 34 bar
